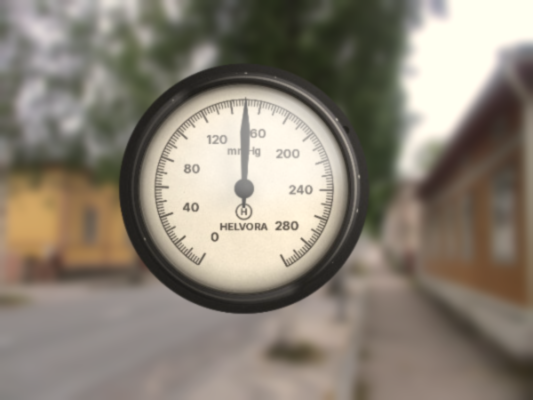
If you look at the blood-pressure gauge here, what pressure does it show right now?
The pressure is 150 mmHg
